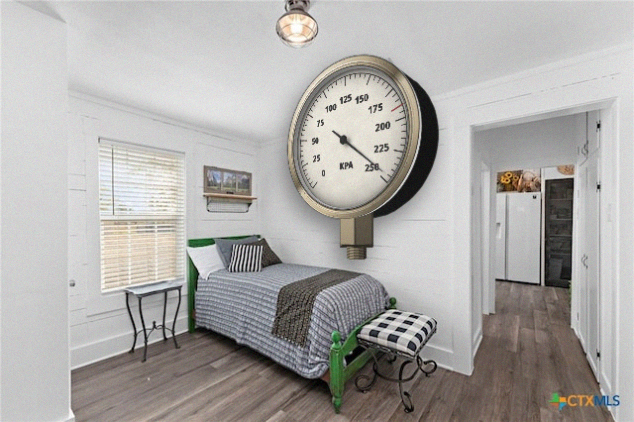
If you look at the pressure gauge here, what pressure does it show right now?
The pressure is 245 kPa
